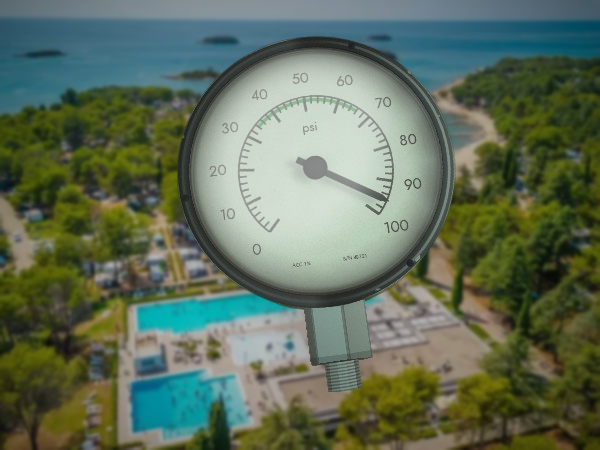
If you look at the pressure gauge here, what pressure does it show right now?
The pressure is 96 psi
